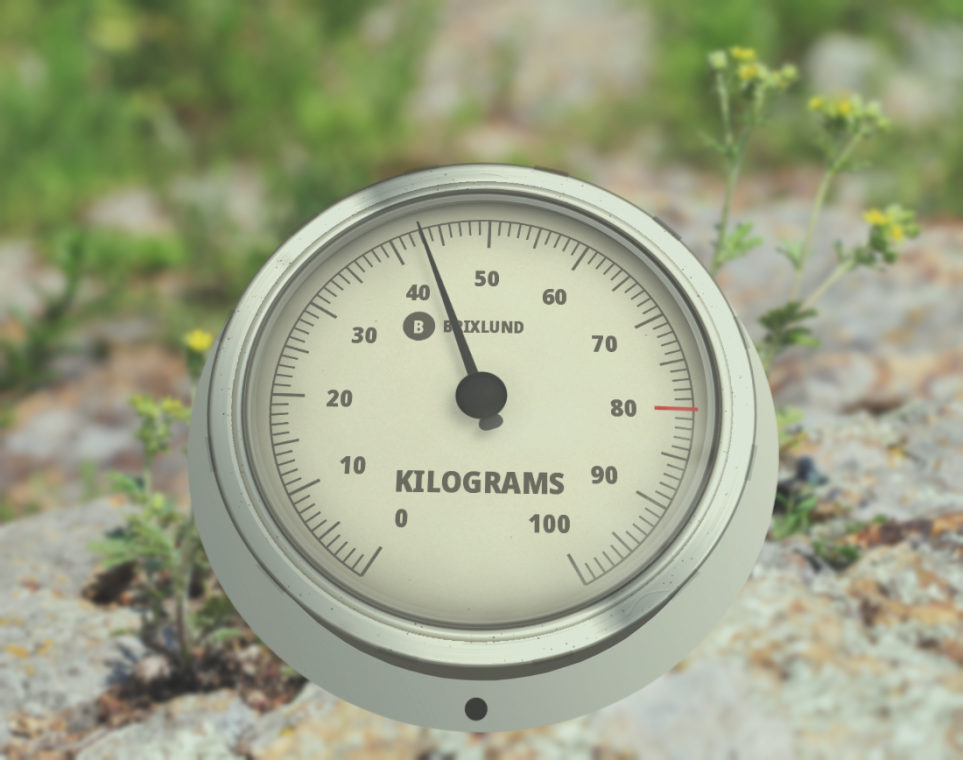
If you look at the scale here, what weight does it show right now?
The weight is 43 kg
